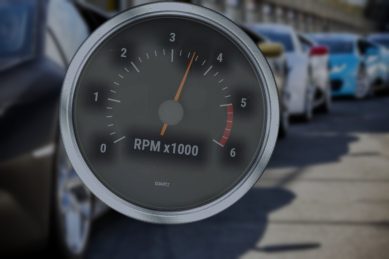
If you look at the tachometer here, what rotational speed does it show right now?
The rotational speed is 3500 rpm
